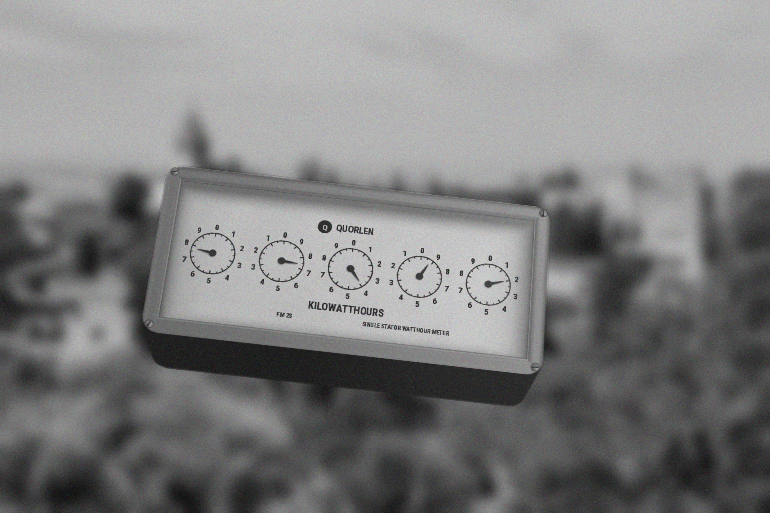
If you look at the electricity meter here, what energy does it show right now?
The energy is 77392 kWh
